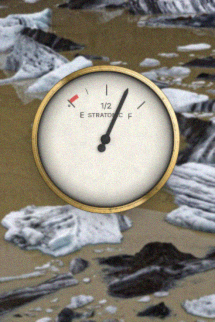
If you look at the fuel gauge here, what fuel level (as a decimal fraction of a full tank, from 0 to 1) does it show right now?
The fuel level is 0.75
